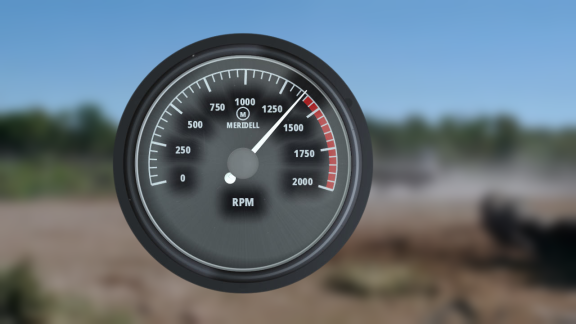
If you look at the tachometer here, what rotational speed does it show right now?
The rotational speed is 1375 rpm
